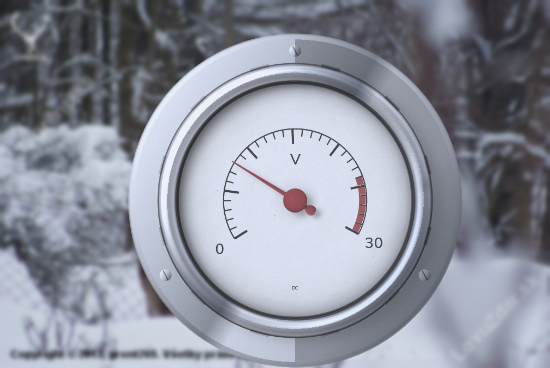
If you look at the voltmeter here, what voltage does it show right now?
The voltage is 8 V
